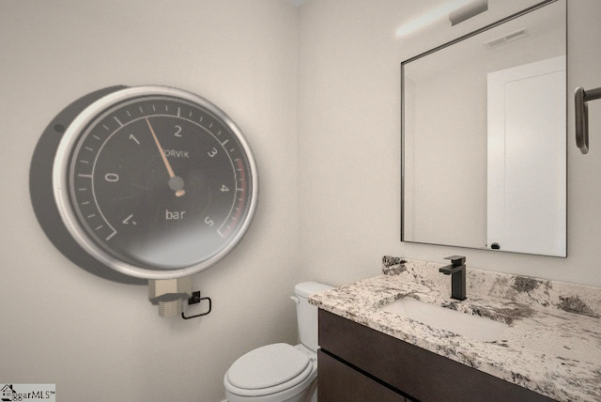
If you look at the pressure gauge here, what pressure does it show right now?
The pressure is 1.4 bar
